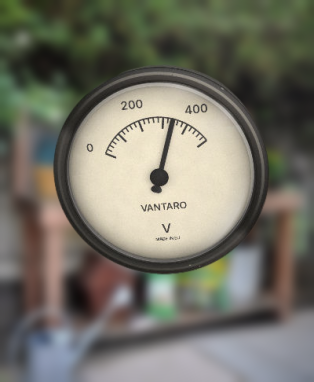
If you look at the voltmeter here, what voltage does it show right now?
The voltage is 340 V
